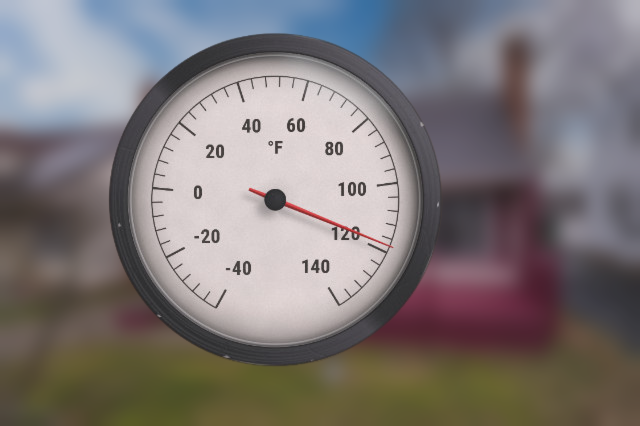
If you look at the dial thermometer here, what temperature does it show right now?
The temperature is 118 °F
